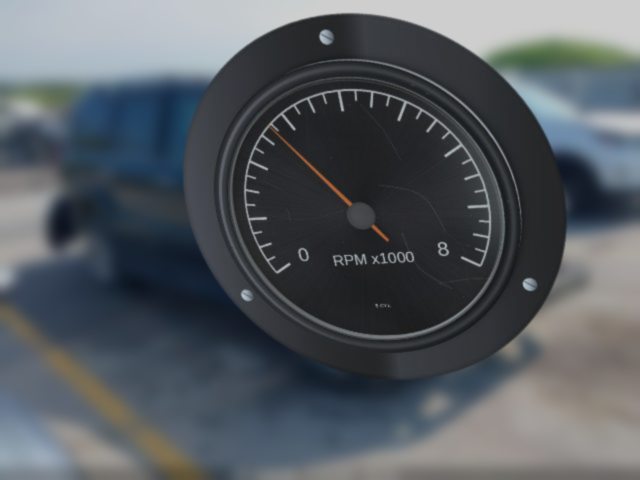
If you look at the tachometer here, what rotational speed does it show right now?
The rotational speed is 2750 rpm
